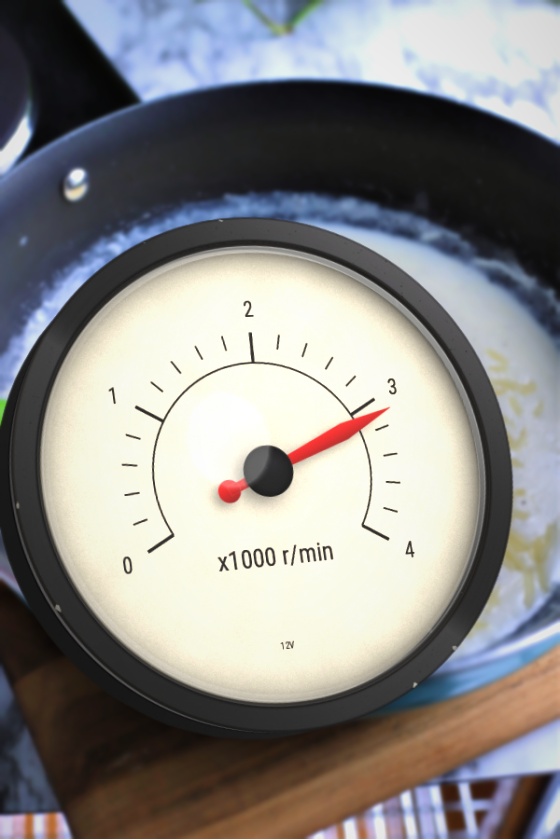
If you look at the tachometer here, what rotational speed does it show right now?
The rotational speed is 3100 rpm
